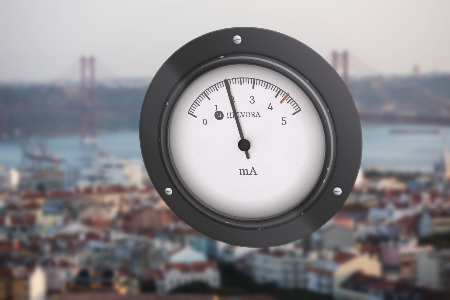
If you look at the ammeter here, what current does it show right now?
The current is 2 mA
